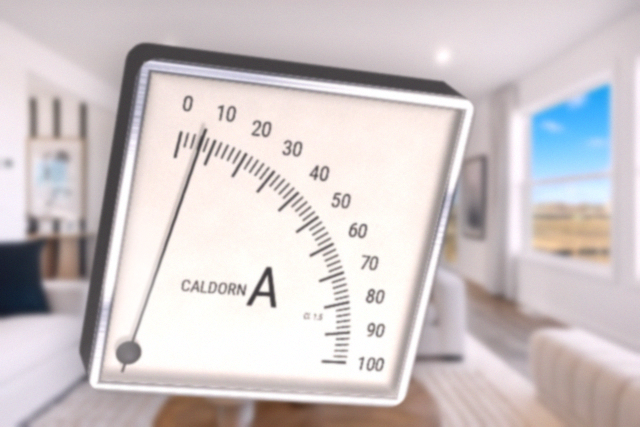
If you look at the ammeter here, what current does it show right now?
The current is 6 A
